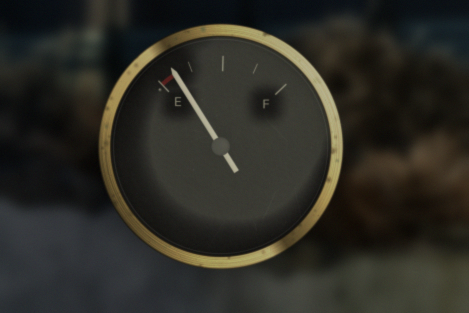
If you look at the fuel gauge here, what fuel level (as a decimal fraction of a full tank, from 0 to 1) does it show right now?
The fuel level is 0.125
